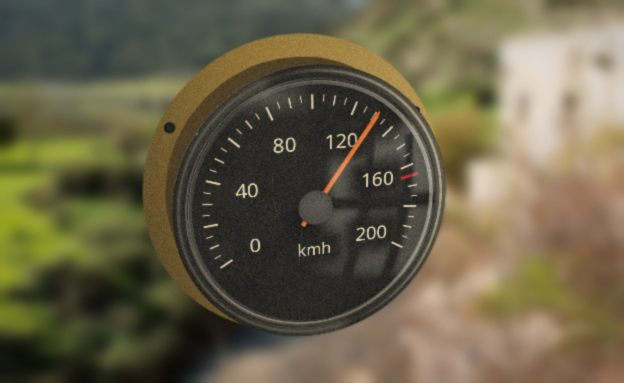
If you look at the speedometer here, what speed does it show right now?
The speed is 130 km/h
